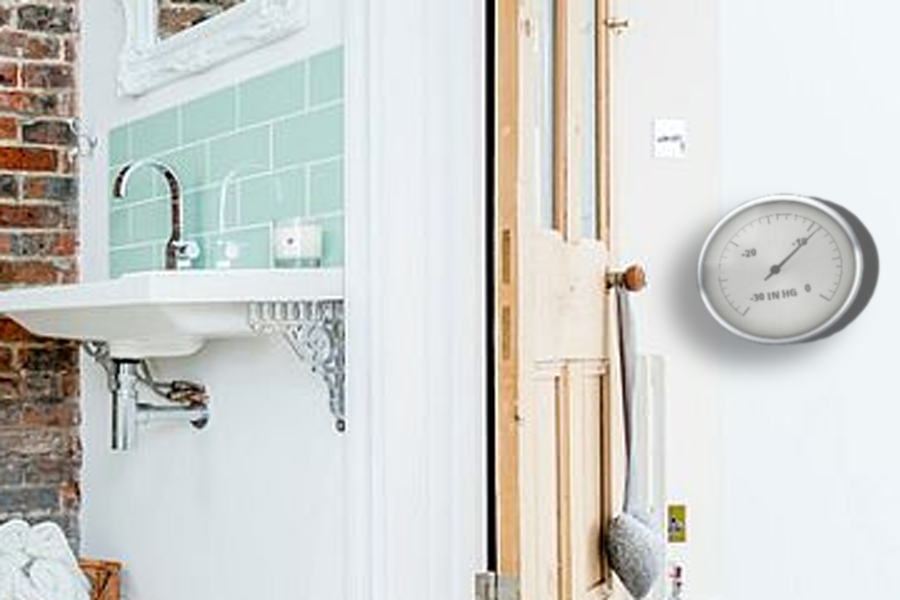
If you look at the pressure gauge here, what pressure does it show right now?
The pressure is -9 inHg
